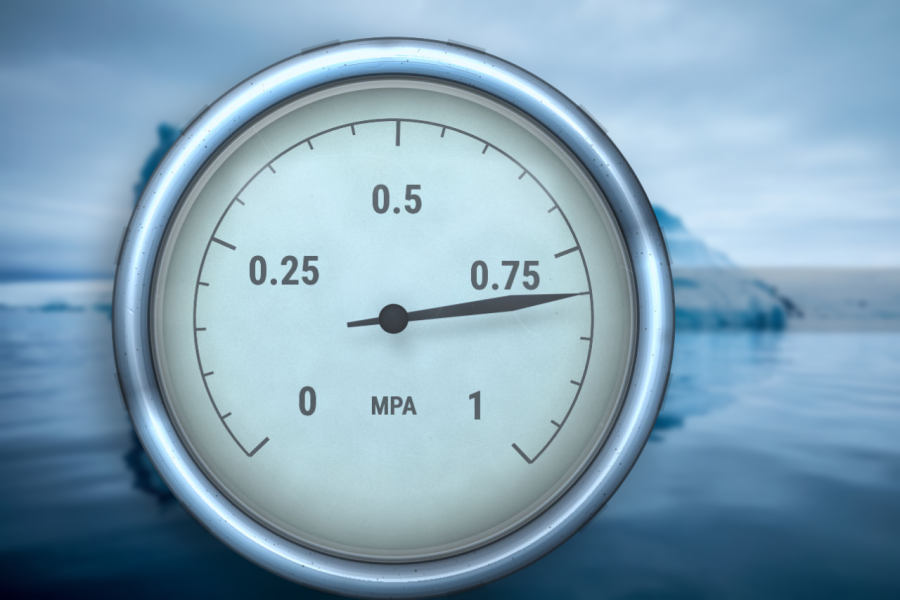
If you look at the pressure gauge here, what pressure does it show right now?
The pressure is 0.8 MPa
